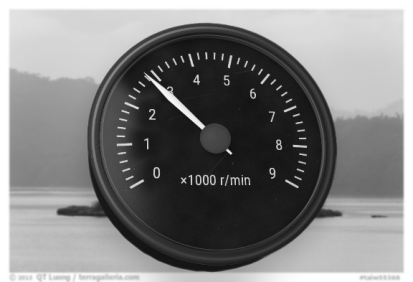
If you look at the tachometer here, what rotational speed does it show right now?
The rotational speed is 2800 rpm
